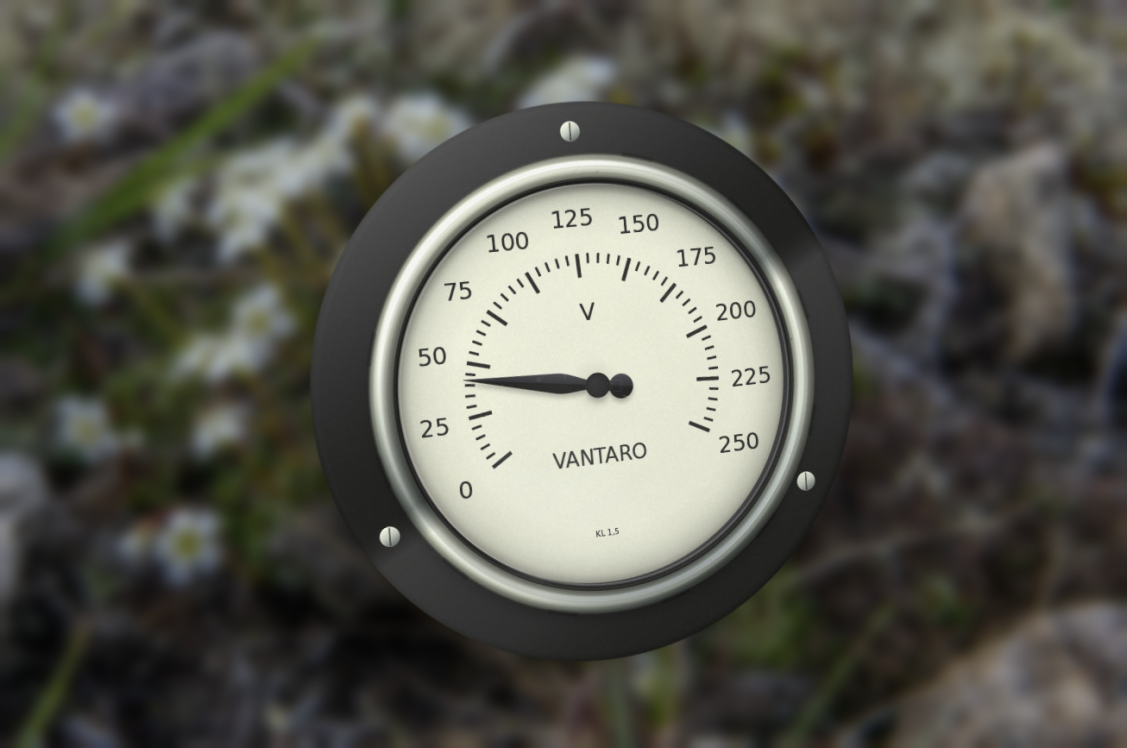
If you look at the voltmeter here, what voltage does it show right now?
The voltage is 42.5 V
